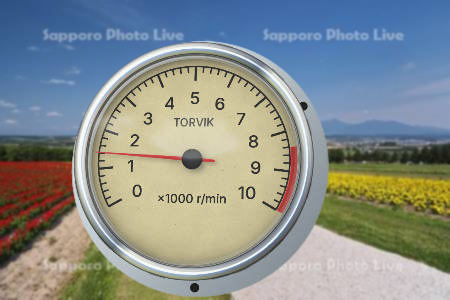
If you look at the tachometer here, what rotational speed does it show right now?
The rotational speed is 1400 rpm
